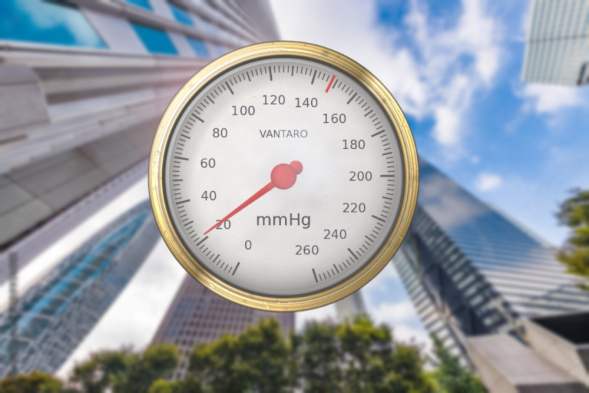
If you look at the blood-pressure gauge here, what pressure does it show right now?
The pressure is 22 mmHg
